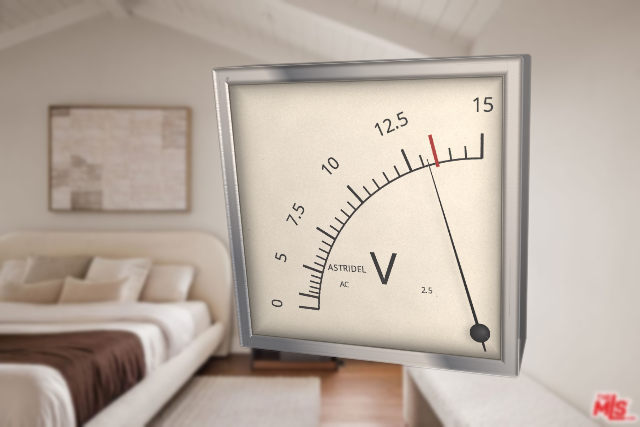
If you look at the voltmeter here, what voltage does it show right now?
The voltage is 13.25 V
